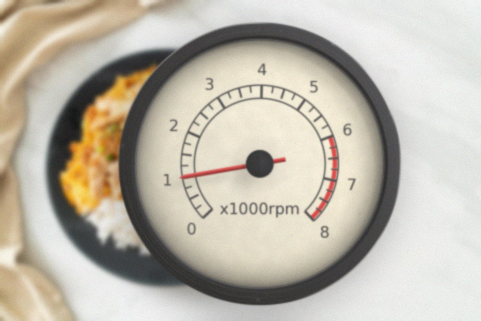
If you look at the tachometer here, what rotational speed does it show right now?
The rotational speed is 1000 rpm
